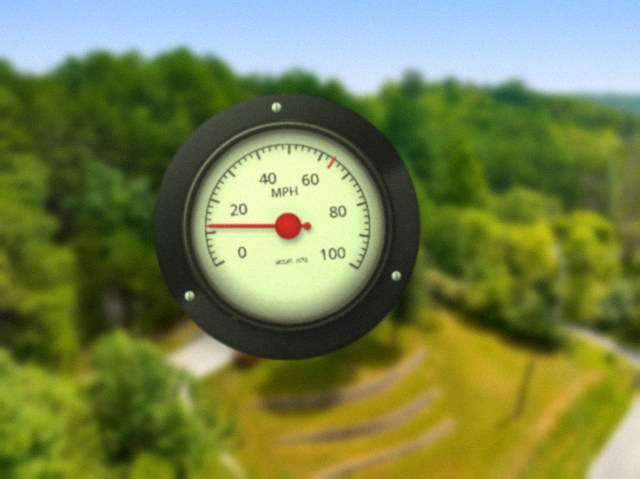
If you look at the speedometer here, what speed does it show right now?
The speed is 12 mph
